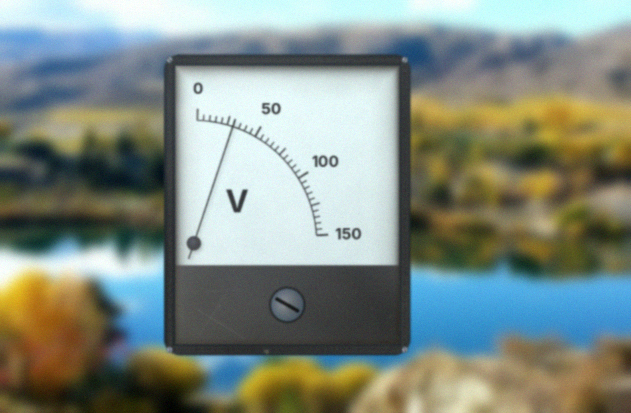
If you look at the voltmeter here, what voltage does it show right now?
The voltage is 30 V
